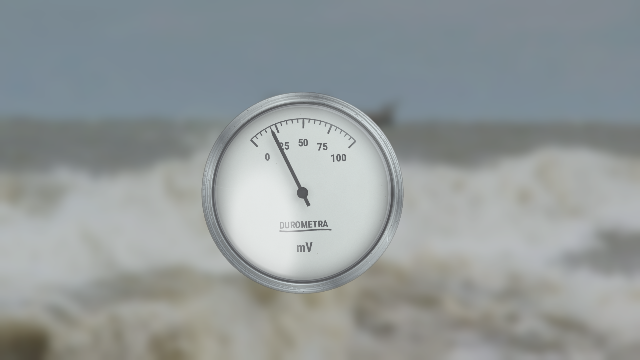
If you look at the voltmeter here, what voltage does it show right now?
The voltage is 20 mV
